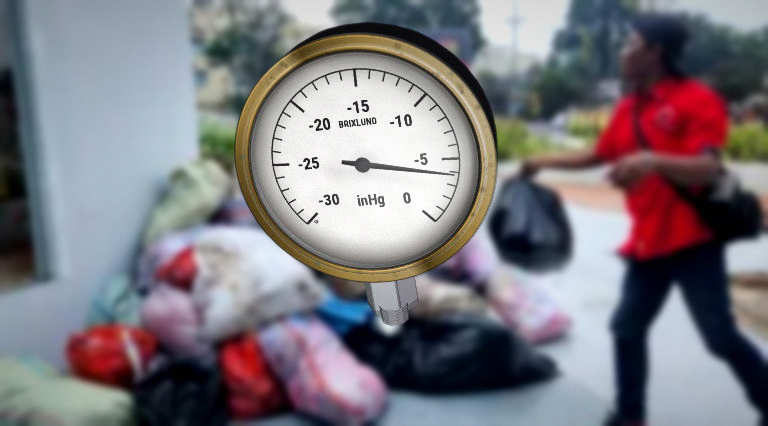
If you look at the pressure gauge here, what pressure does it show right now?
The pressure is -4 inHg
